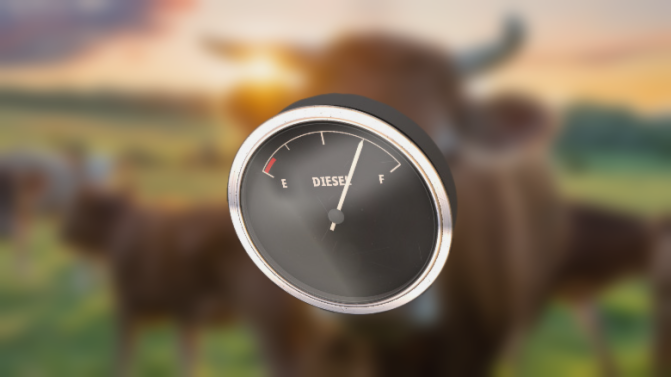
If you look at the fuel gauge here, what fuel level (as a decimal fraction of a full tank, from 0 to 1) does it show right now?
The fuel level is 0.75
